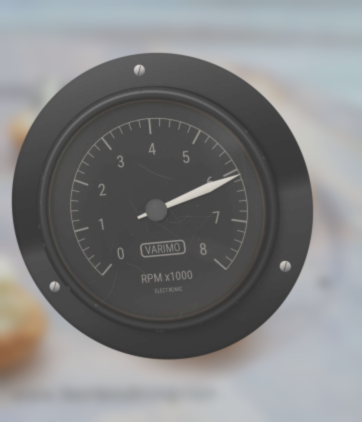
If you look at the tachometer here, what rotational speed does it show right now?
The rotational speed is 6100 rpm
